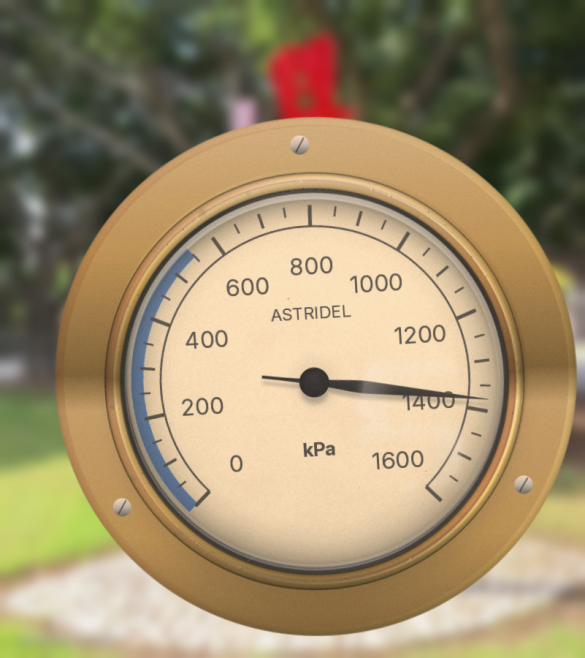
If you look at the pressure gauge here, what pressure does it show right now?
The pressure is 1375 kPa
